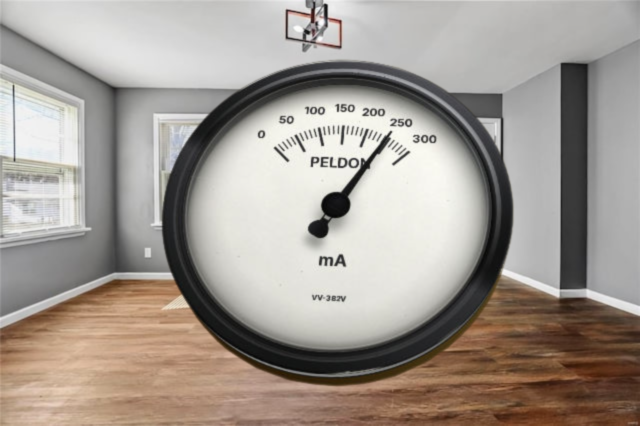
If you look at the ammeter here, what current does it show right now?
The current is 250 mA
